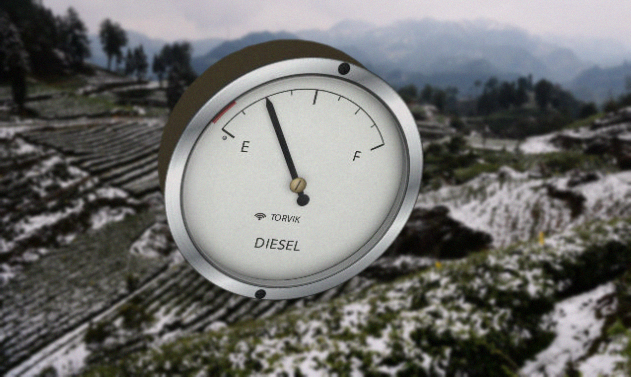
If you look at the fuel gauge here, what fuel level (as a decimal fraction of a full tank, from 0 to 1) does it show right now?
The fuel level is 0.25
